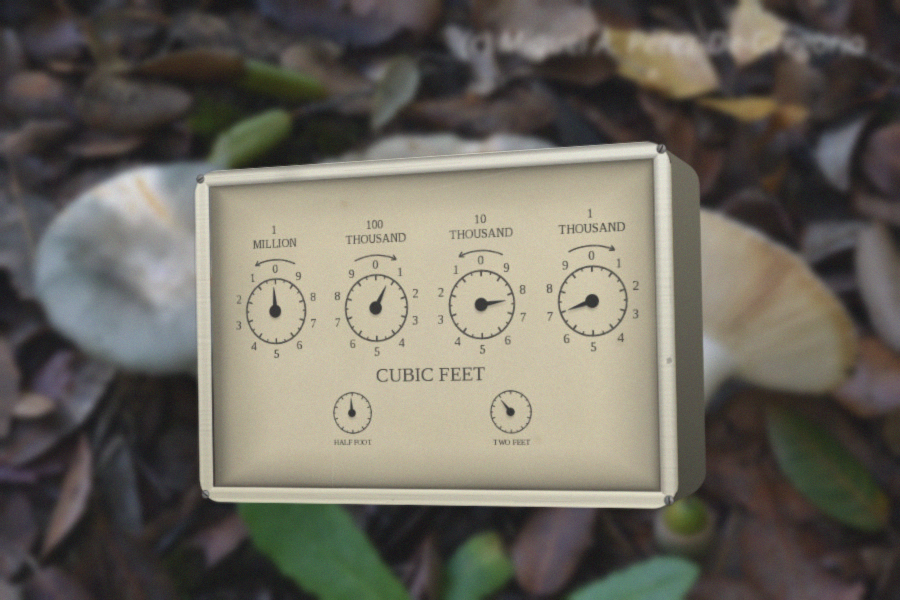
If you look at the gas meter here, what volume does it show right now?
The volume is 7700 ft³
